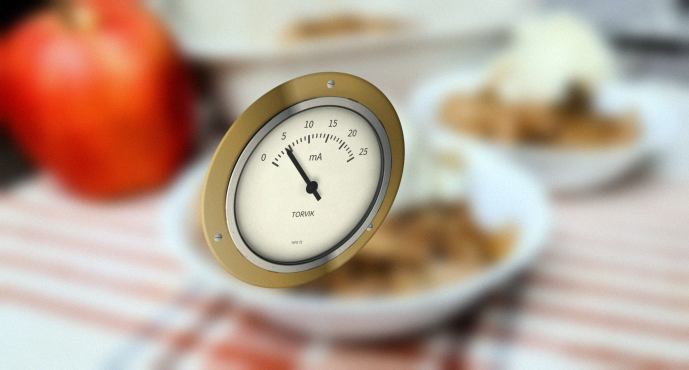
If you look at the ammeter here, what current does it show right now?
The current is 4 mA
